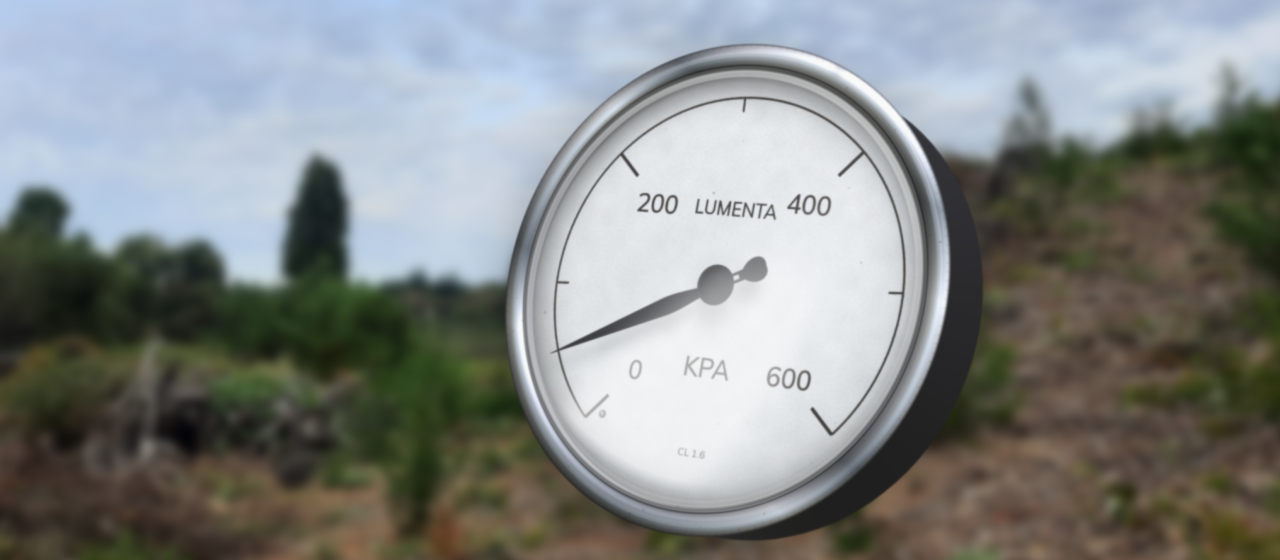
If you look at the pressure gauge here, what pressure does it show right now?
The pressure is 50 kPa
